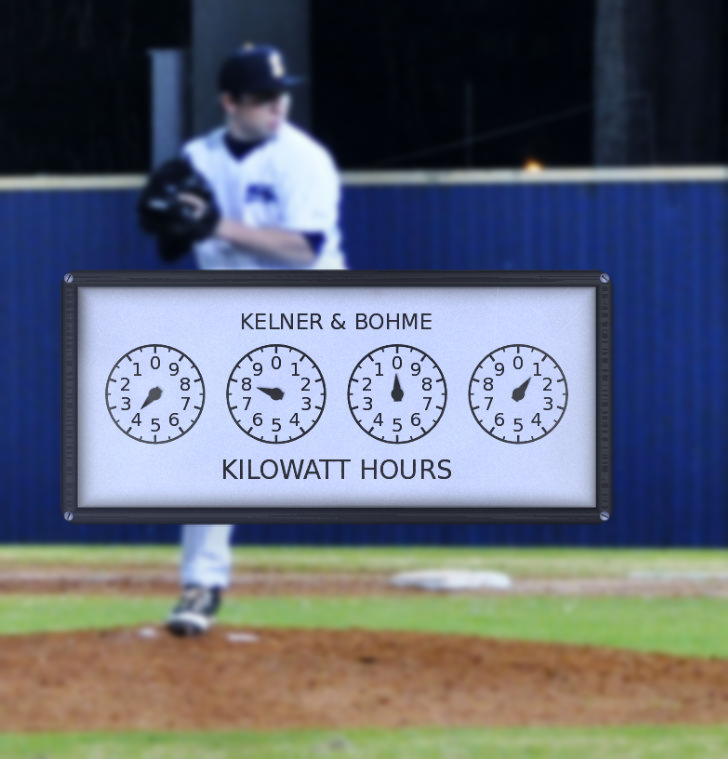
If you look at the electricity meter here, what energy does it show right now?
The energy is 3801 kWh
